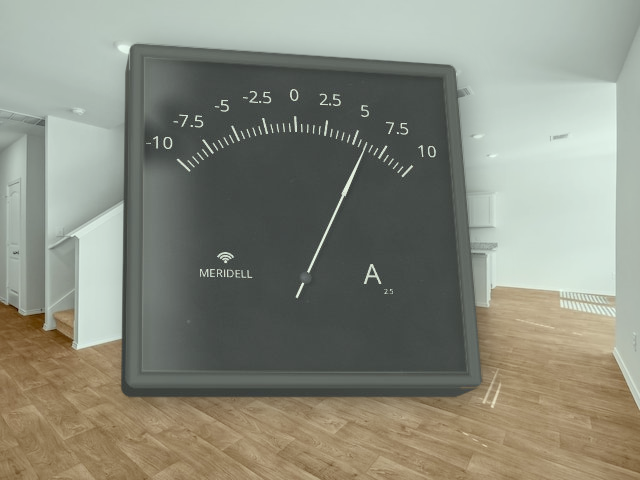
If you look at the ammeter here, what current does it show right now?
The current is 6 A
